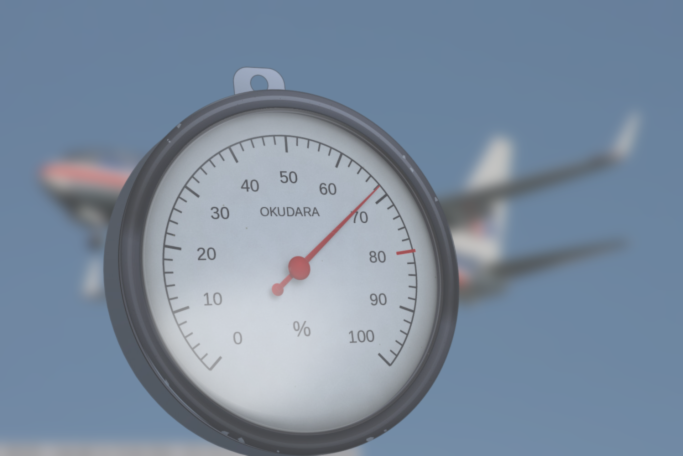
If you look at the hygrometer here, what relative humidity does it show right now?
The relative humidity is 68 %
